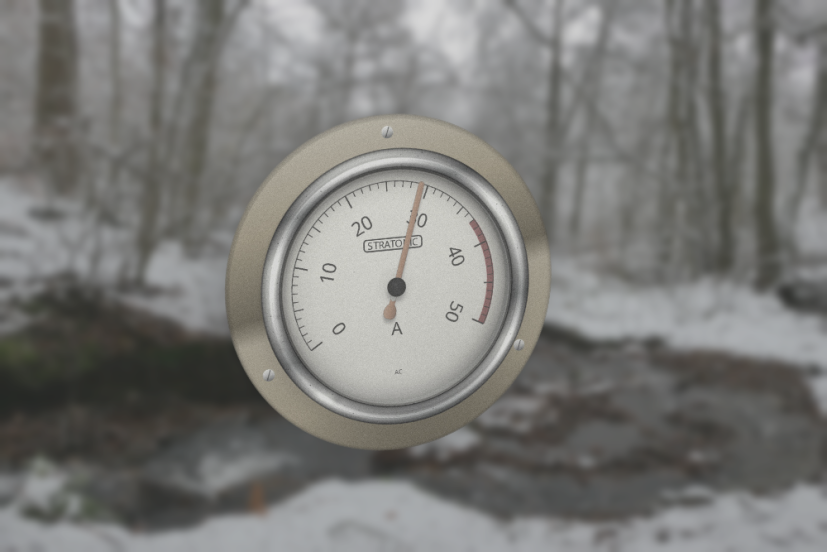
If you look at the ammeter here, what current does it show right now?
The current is 29 A
